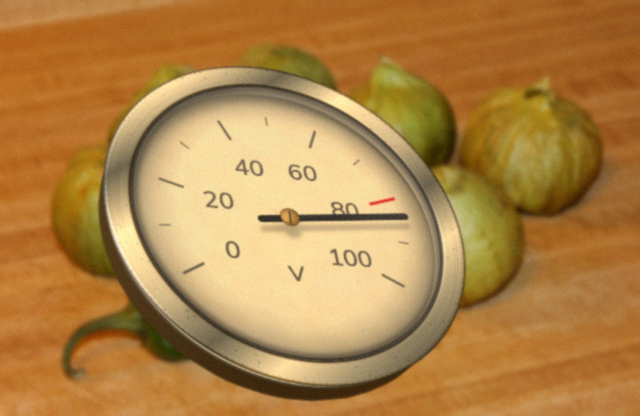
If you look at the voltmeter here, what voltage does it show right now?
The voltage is 85 V
